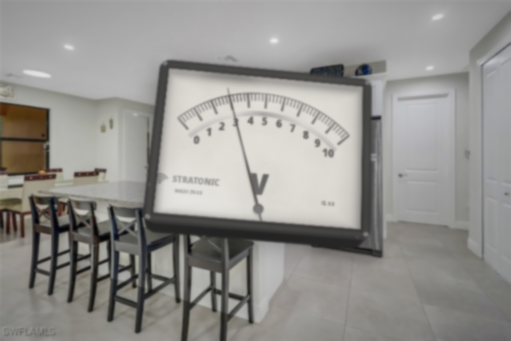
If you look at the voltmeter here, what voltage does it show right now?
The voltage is 3 V
